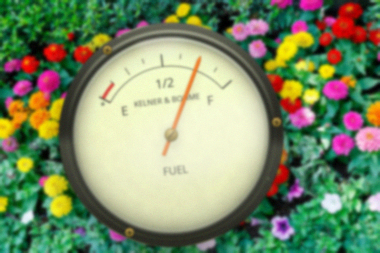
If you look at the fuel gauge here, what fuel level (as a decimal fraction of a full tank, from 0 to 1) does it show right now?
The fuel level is 0.75
